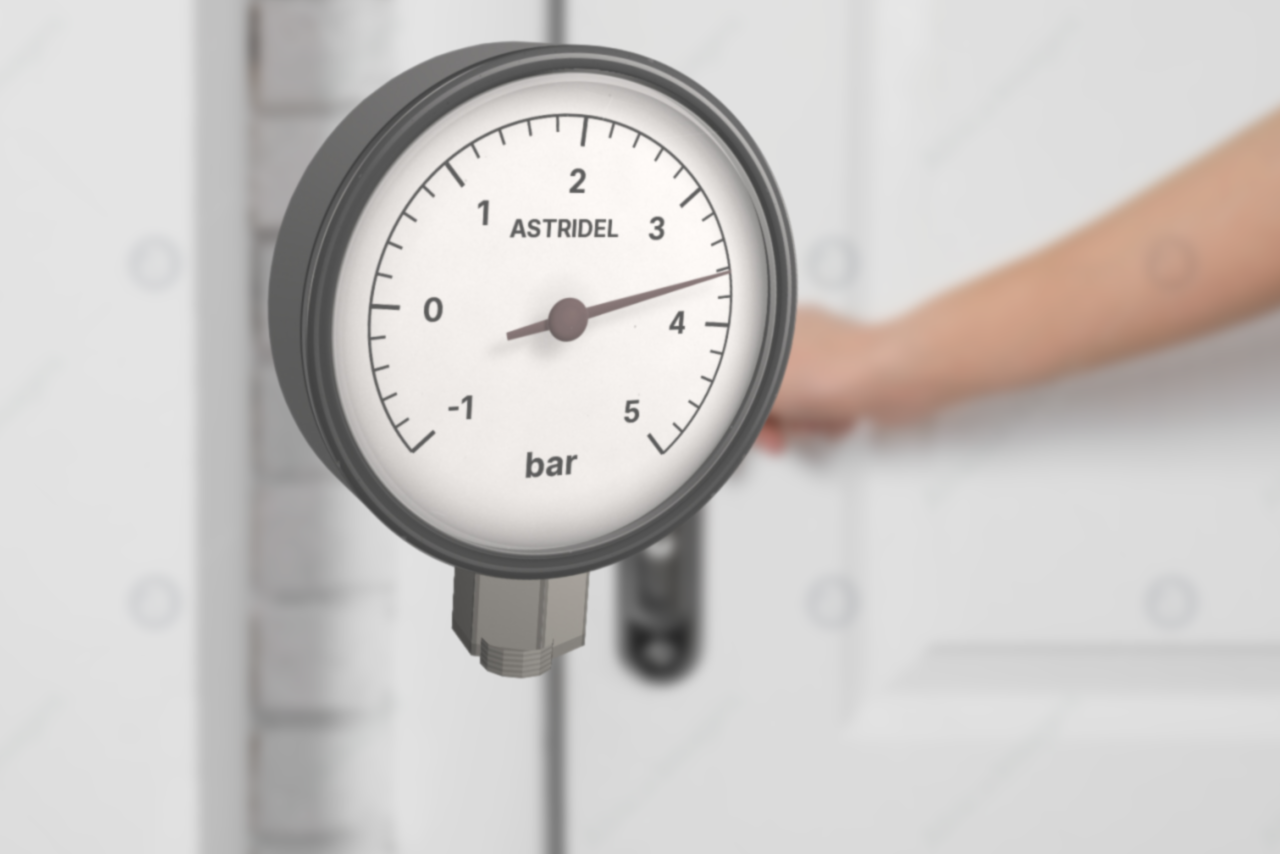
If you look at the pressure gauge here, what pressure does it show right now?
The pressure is 3.6 bar
